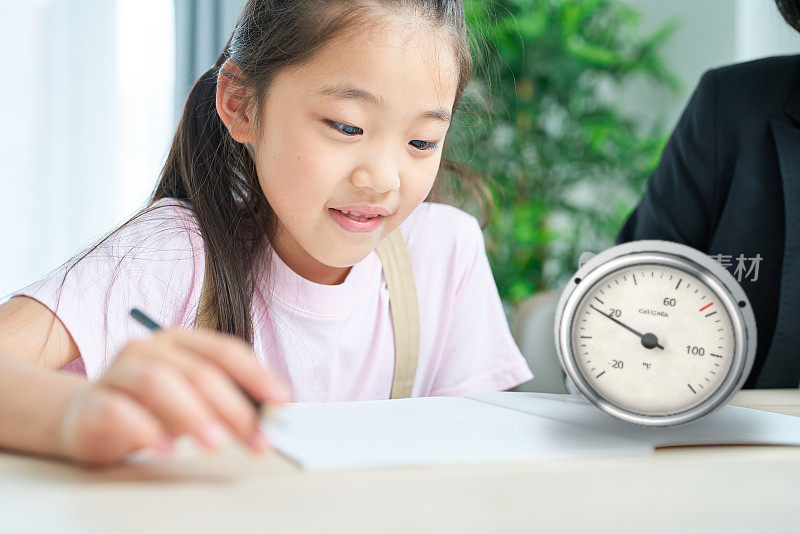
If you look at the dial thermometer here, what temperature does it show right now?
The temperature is 16 °F
